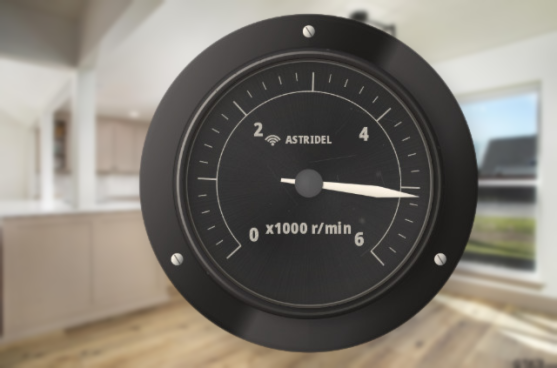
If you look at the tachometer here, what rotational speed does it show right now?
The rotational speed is 5100 rpm
